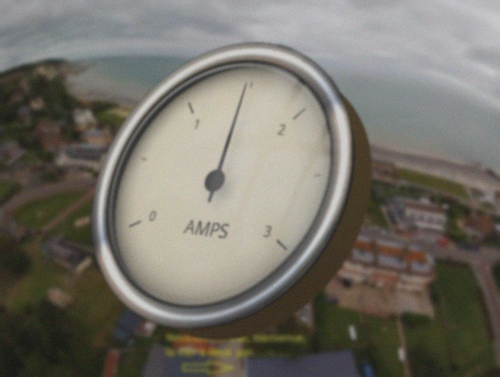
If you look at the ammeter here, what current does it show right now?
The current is 1.5 A
